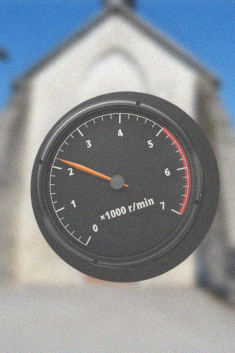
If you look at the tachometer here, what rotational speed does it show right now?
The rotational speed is 2200 rpm
